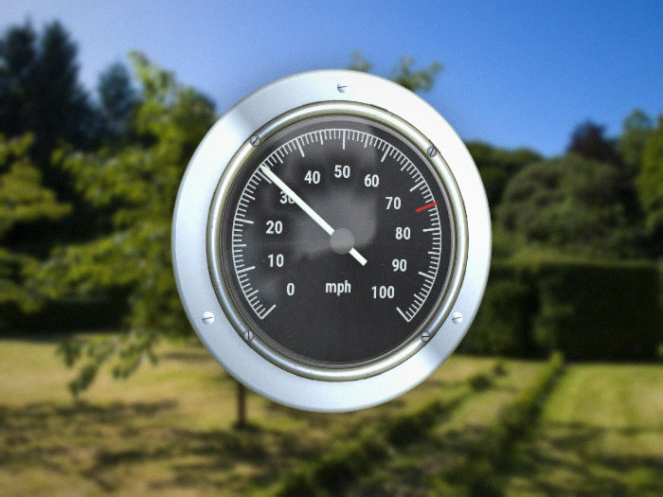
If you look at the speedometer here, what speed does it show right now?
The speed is 31 mph
